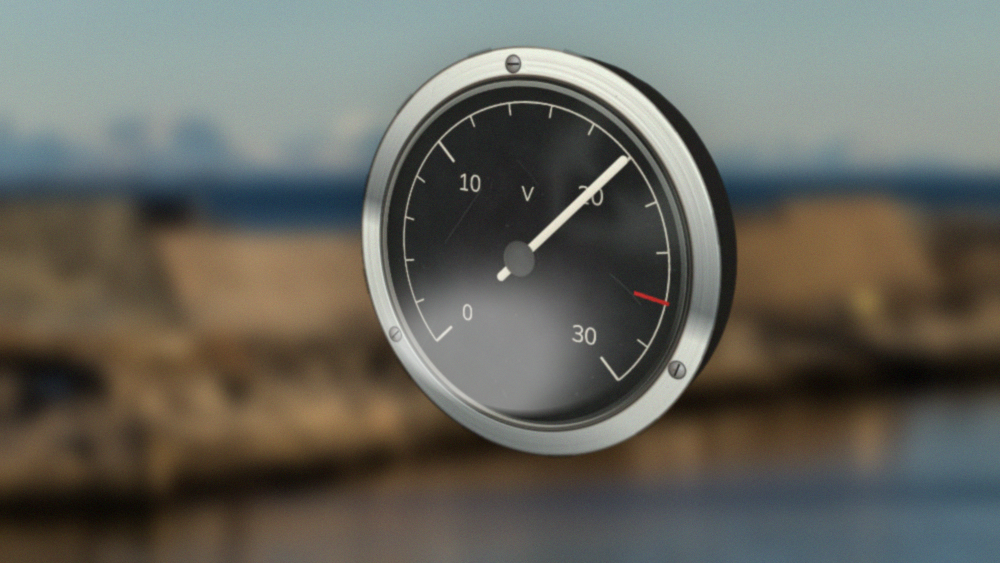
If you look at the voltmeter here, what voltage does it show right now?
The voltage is 20 V
